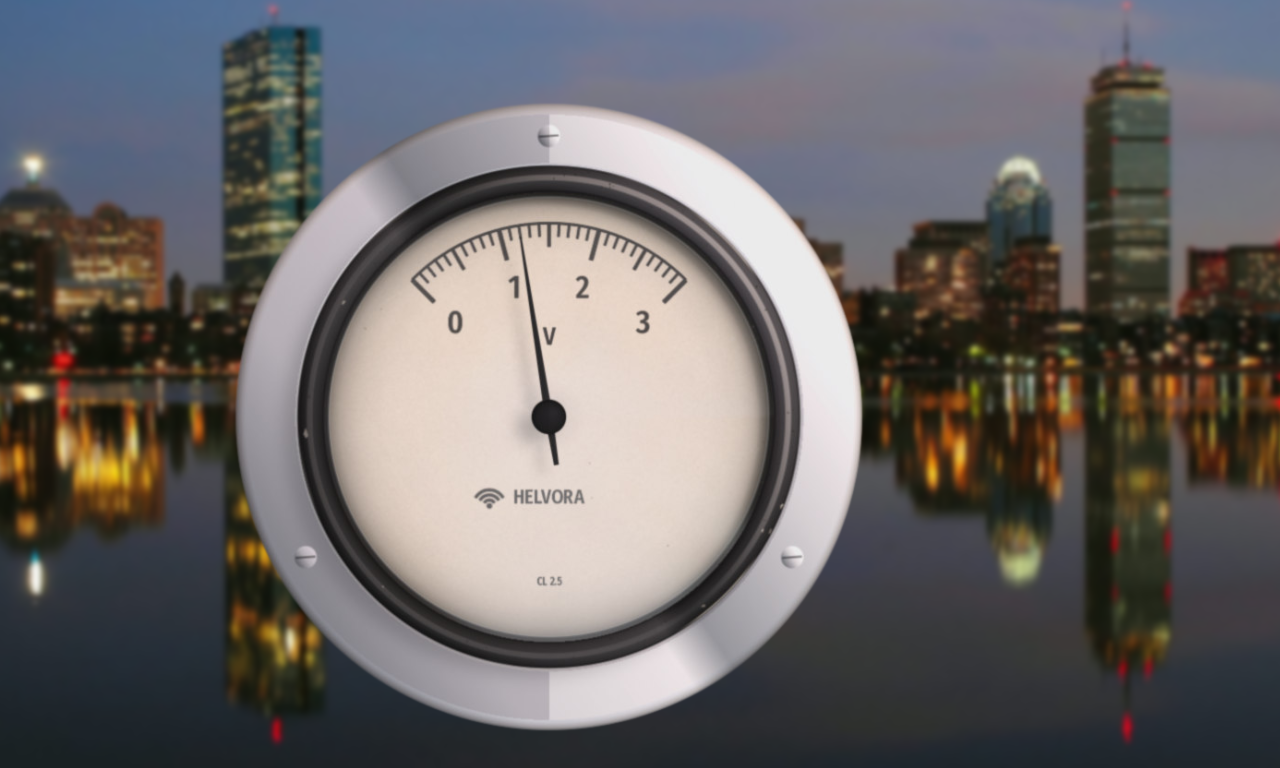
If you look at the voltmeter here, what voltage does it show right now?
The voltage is 1.2 V
